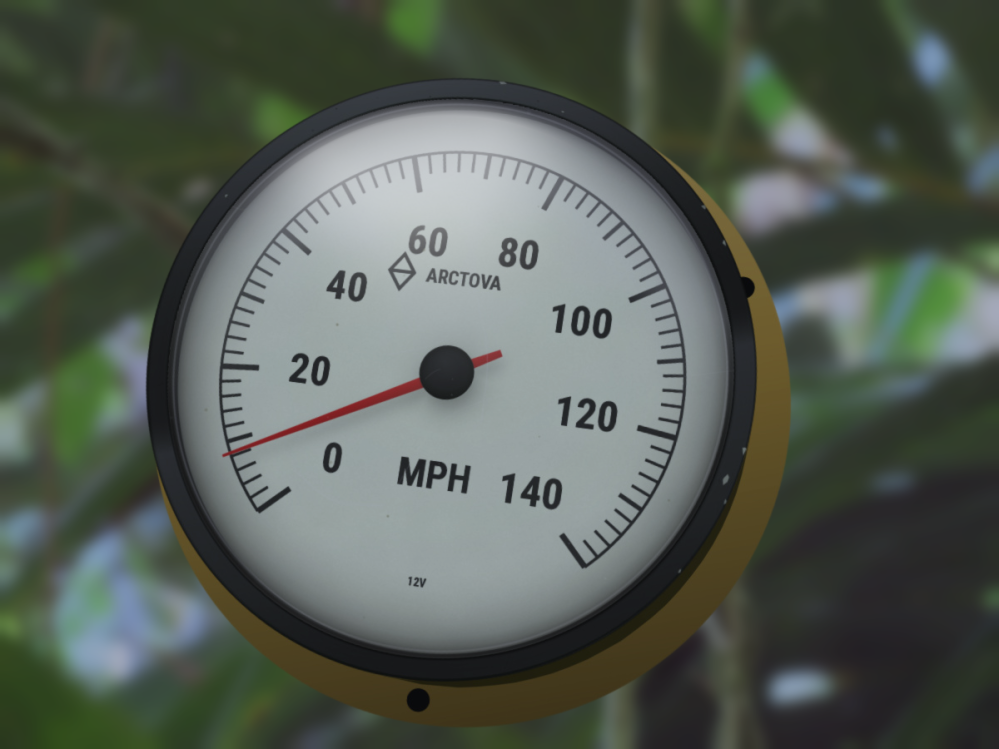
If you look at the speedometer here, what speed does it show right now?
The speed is 8 mph
